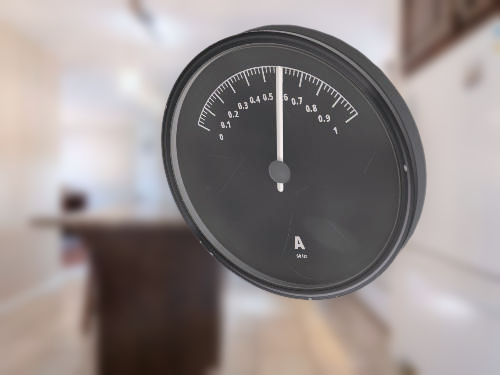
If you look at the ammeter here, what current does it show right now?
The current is 0.6 A
